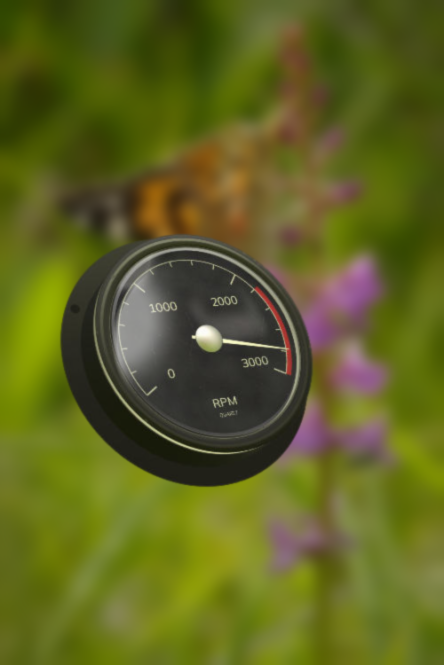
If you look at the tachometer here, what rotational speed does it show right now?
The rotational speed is 2800 rpm
